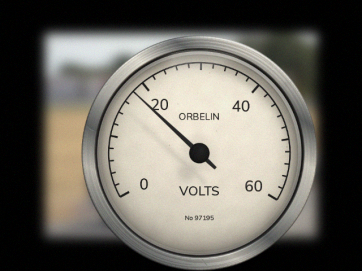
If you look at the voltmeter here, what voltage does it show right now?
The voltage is 18 V
